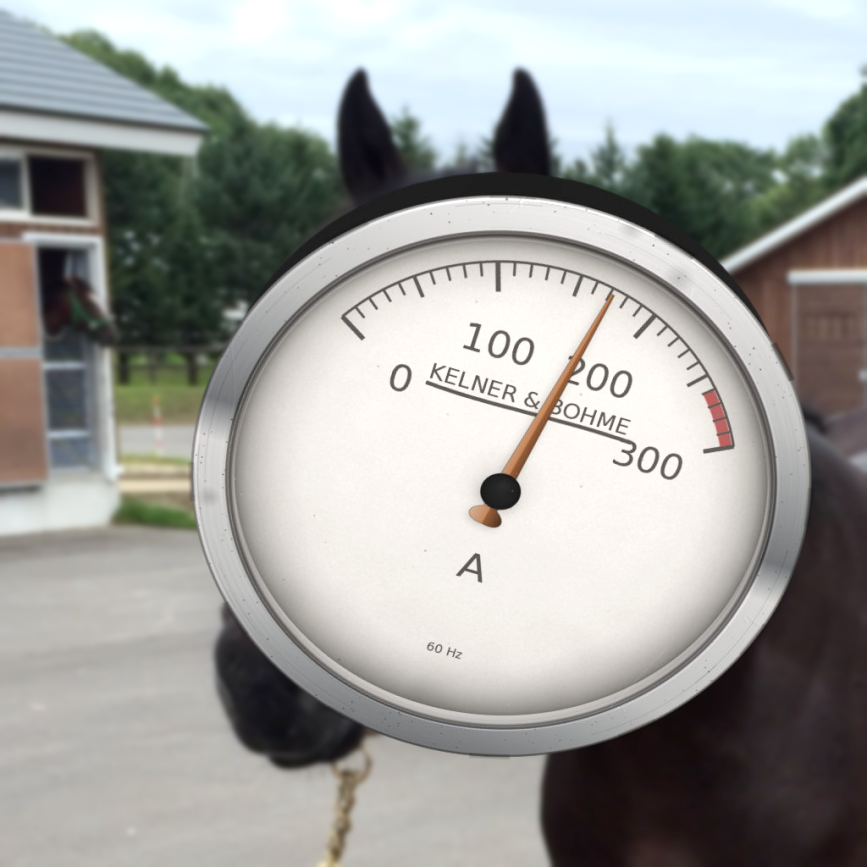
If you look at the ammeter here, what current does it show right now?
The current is 170 A
